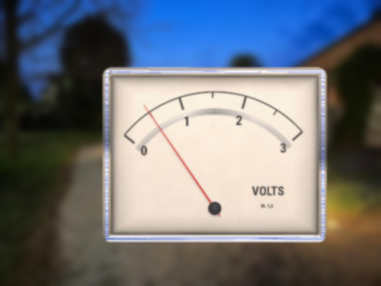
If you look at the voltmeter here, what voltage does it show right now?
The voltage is 0.5 V
